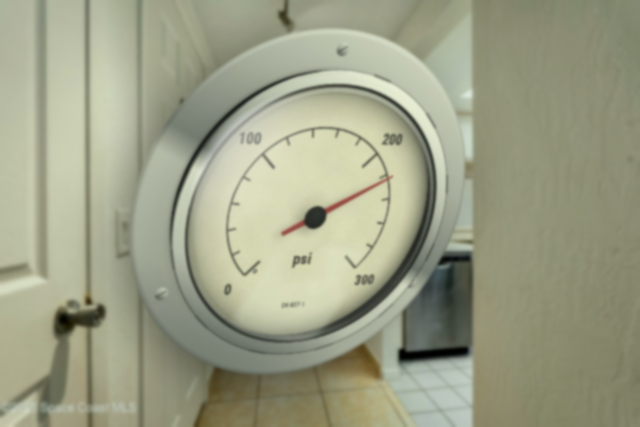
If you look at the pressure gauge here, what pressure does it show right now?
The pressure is 220 psi
